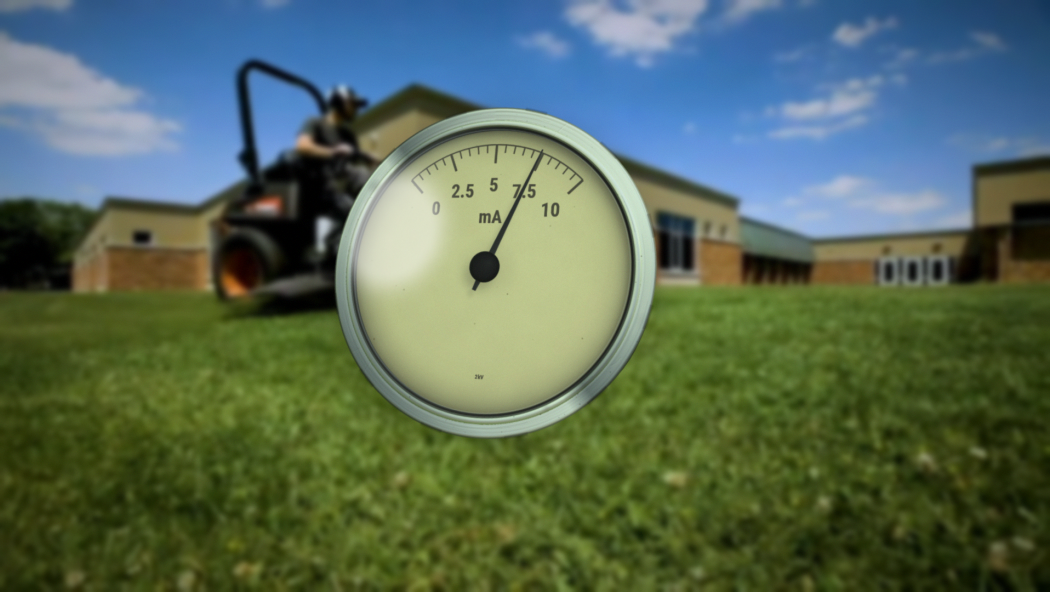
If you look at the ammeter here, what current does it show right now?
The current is 7.5 mA
